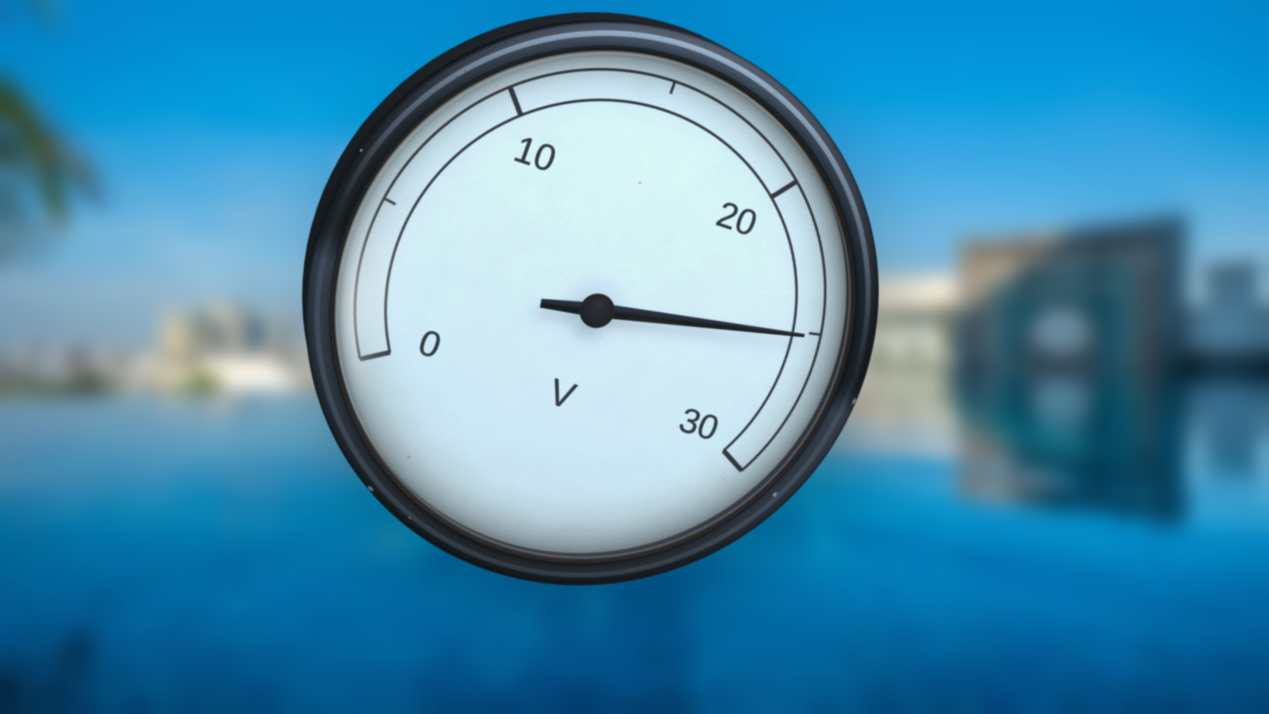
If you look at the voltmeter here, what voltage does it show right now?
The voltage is 25 V
